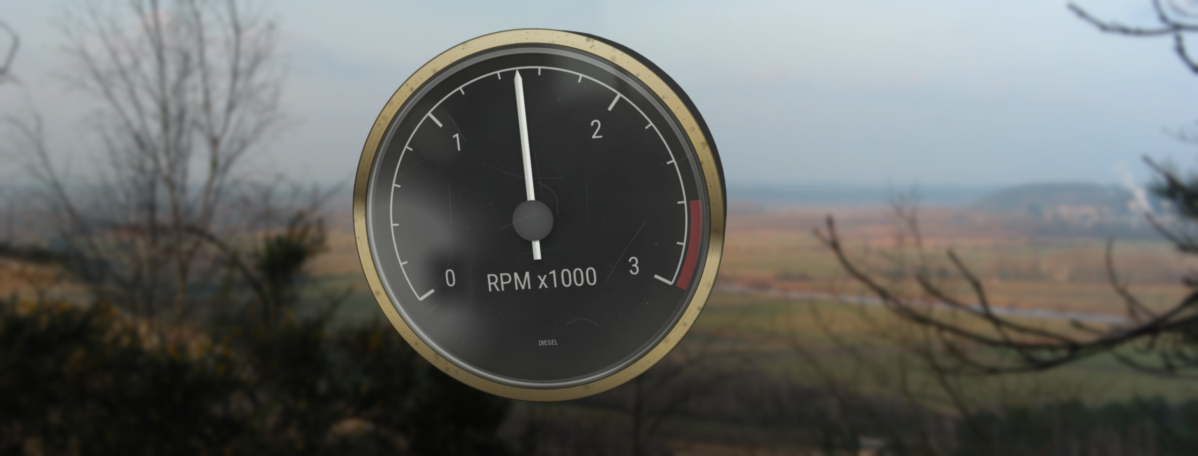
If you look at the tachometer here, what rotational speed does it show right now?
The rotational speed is 1500 rpm
